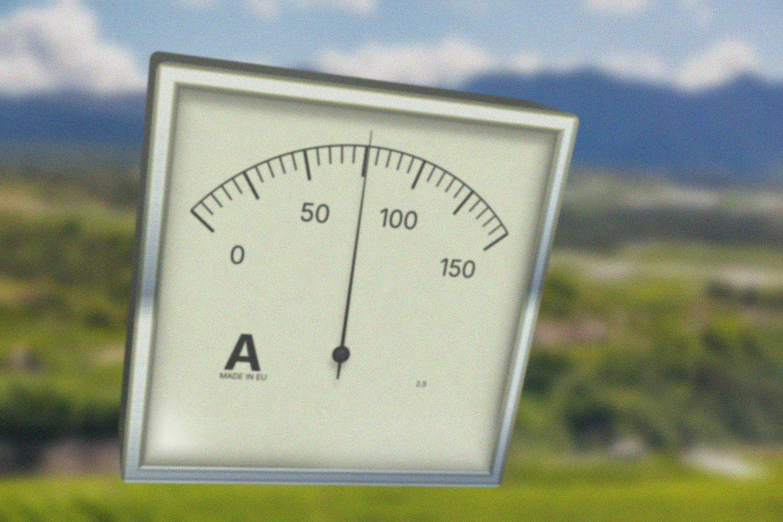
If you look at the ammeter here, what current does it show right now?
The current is 75 A
